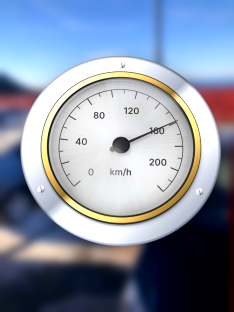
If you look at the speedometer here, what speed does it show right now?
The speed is 160 km/h
